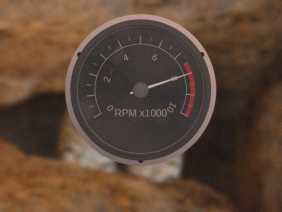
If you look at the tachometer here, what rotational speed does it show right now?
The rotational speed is 8000 rpm
